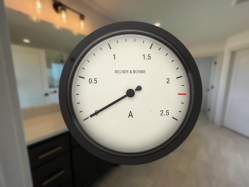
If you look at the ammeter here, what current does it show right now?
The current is 0 A
